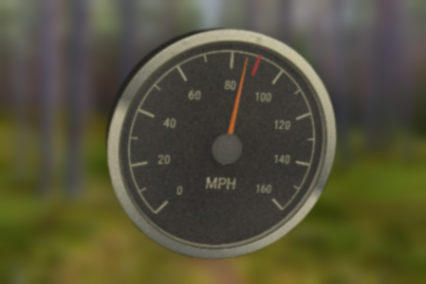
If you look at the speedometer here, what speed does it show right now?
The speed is 85 mph
